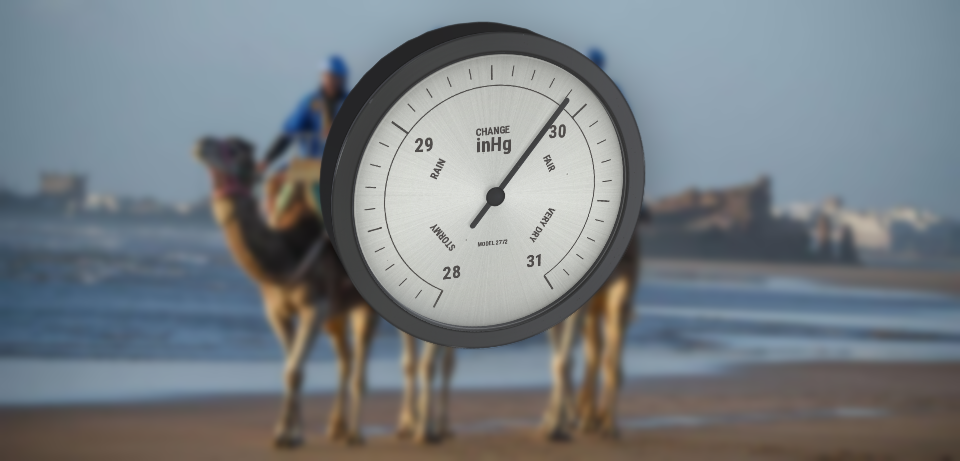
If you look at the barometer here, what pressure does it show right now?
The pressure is 29.9 inHg
